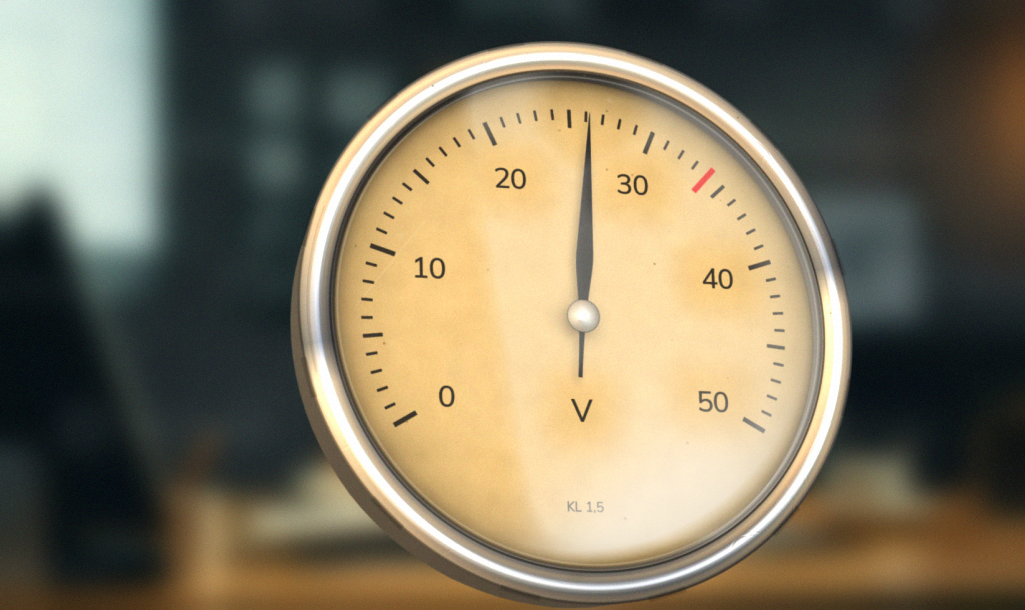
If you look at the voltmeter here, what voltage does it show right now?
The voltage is 26 V
